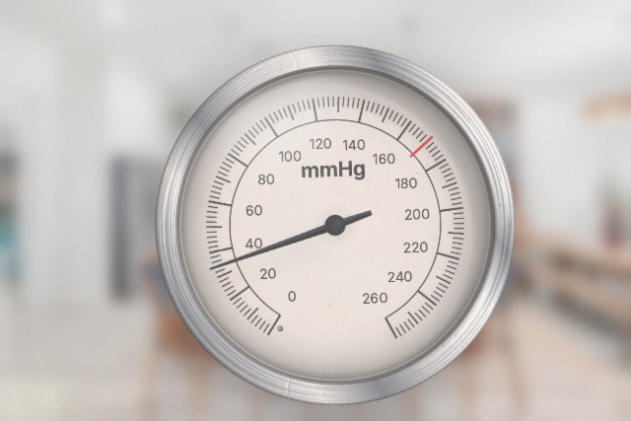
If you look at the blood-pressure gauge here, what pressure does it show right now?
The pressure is 34 mmHg
